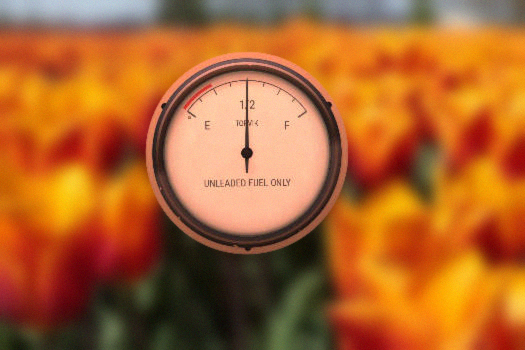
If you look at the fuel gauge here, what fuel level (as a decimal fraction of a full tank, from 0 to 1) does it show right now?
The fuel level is 0.5
